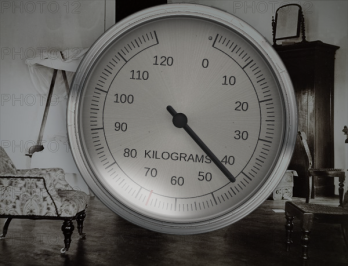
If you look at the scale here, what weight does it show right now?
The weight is 43 kg
